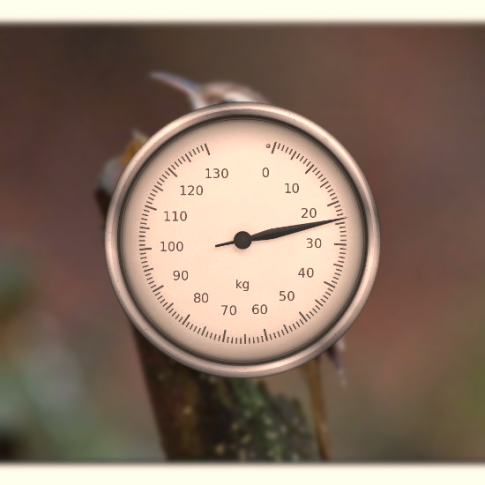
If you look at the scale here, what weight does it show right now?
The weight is 24 kg
